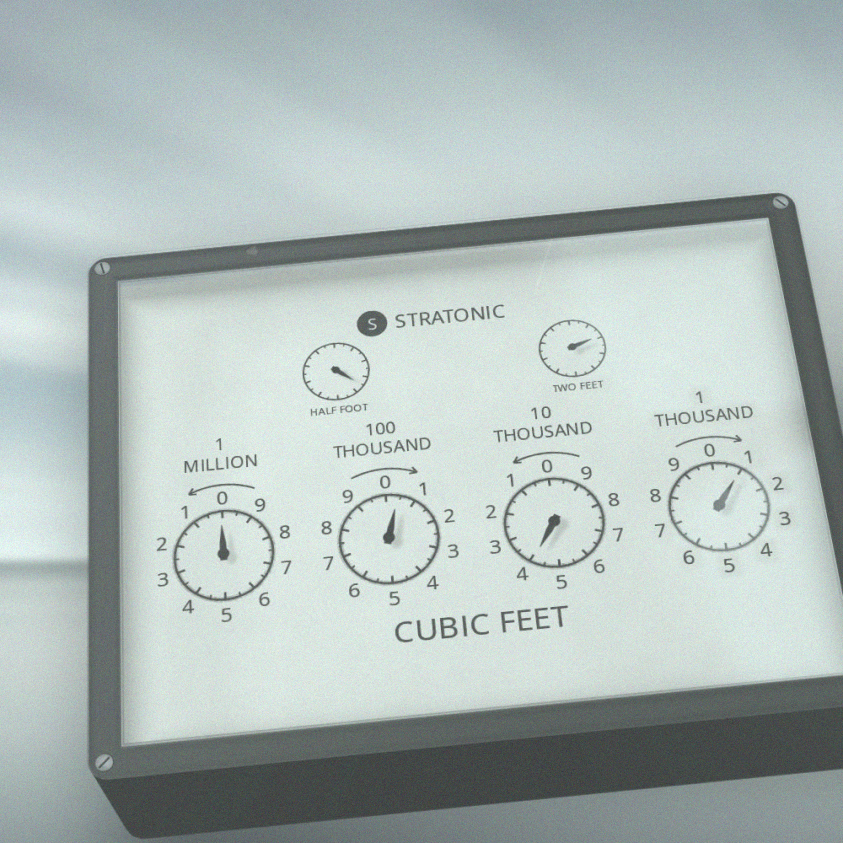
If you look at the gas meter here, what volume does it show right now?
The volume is 4100 ft³
